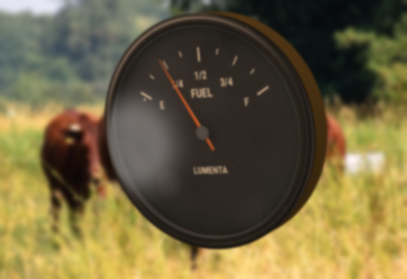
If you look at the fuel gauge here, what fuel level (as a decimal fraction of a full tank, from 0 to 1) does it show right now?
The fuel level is 0.25
